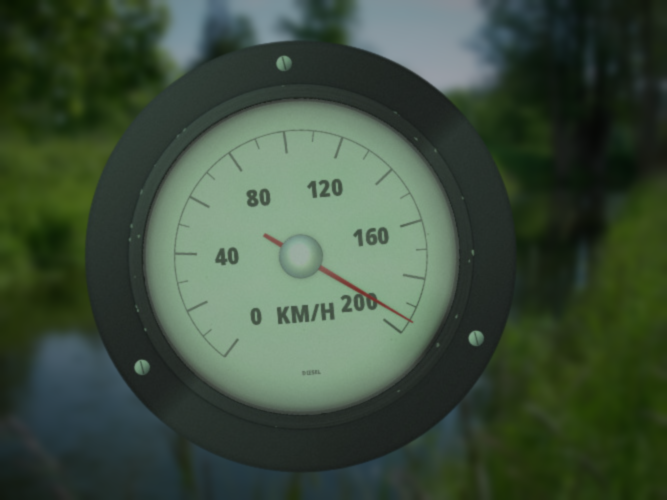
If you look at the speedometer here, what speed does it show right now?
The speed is 195 km/h
